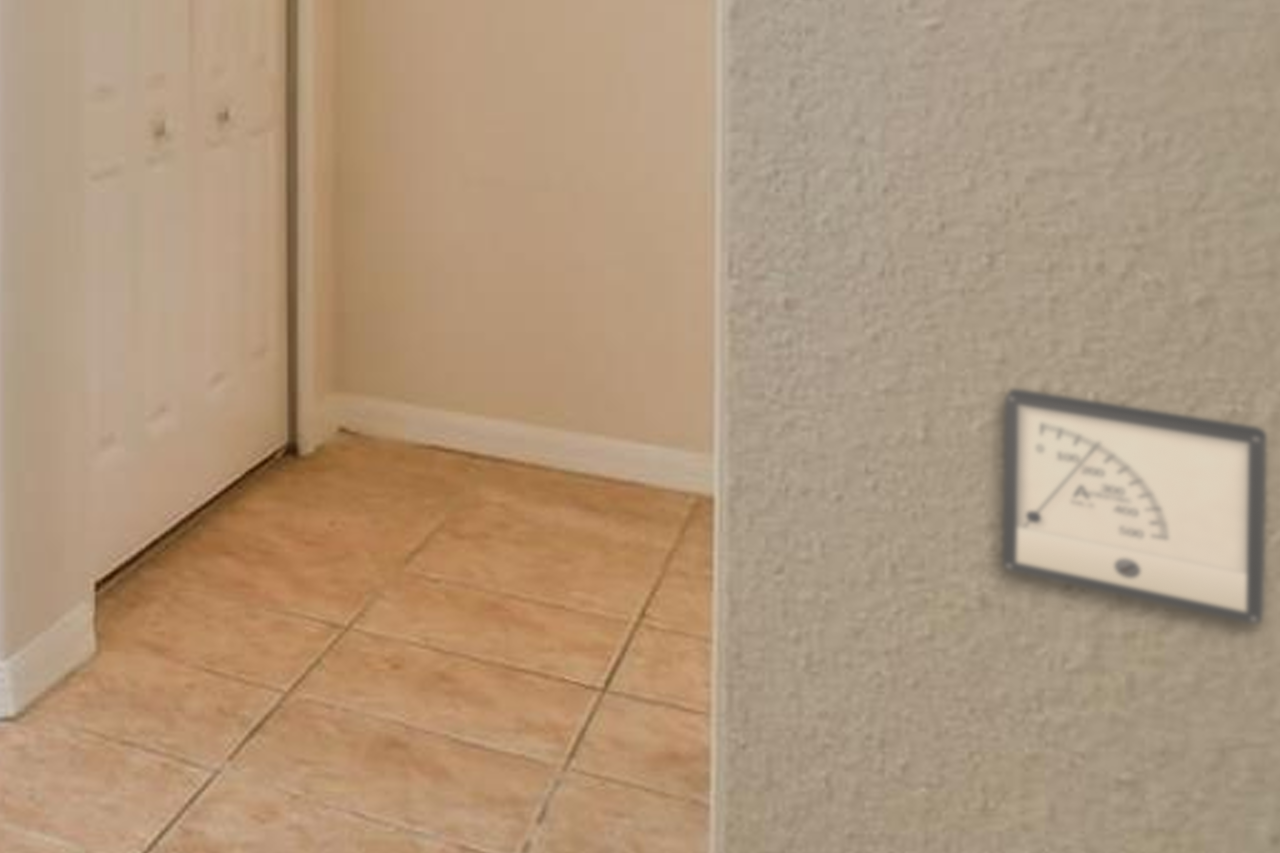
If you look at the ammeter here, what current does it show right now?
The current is 150 A
